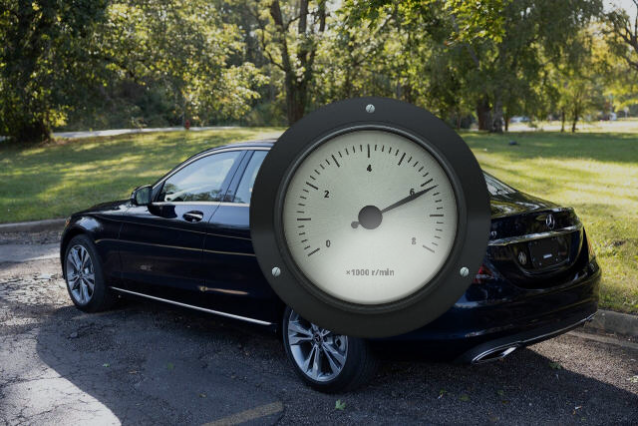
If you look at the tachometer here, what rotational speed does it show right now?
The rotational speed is 6200 rpm
